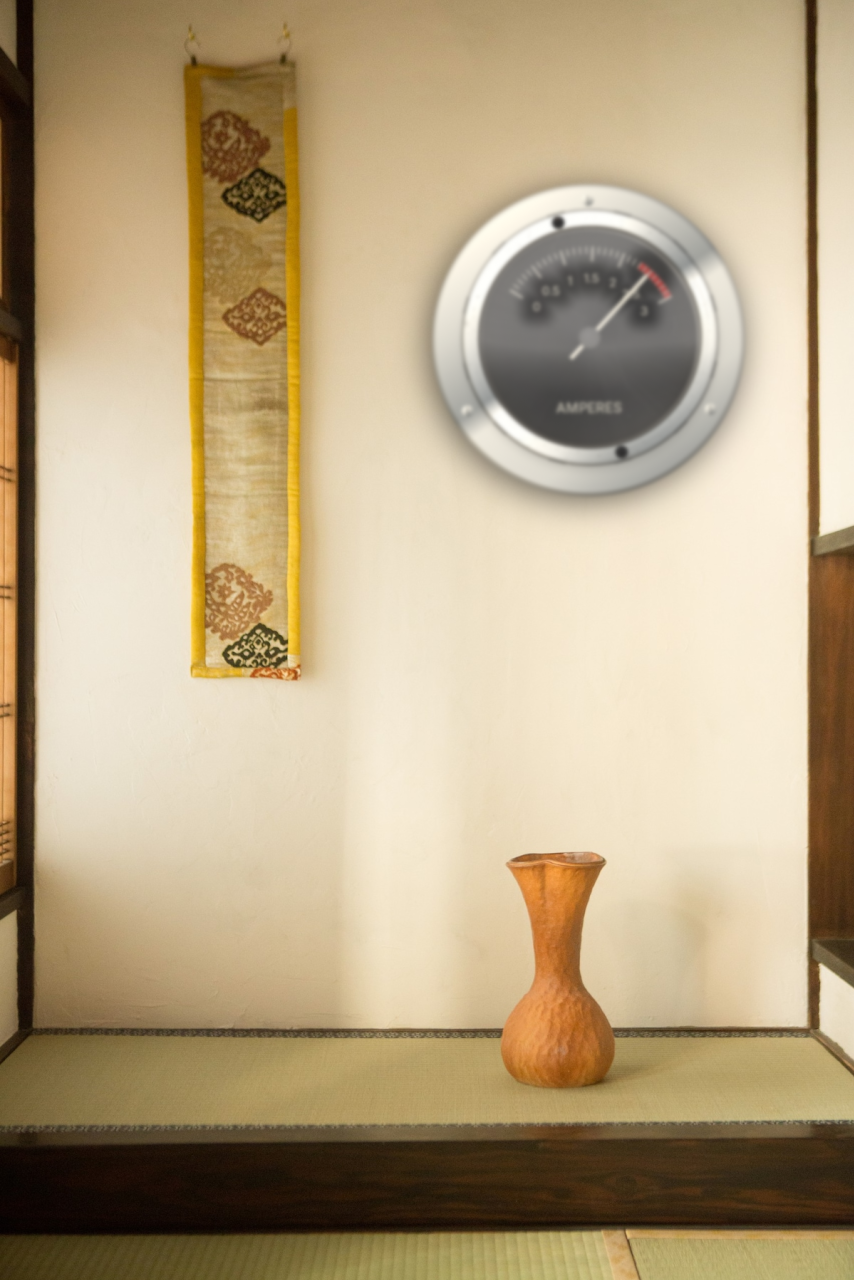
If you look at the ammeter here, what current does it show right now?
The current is 2.5 A
